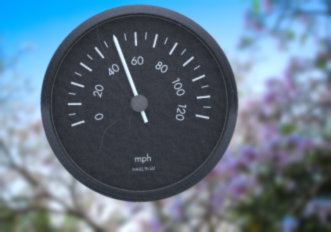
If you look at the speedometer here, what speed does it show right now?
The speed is 50 mph
